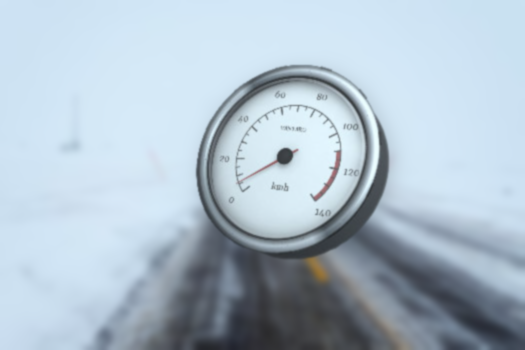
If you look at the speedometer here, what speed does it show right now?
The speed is 5 km/h
